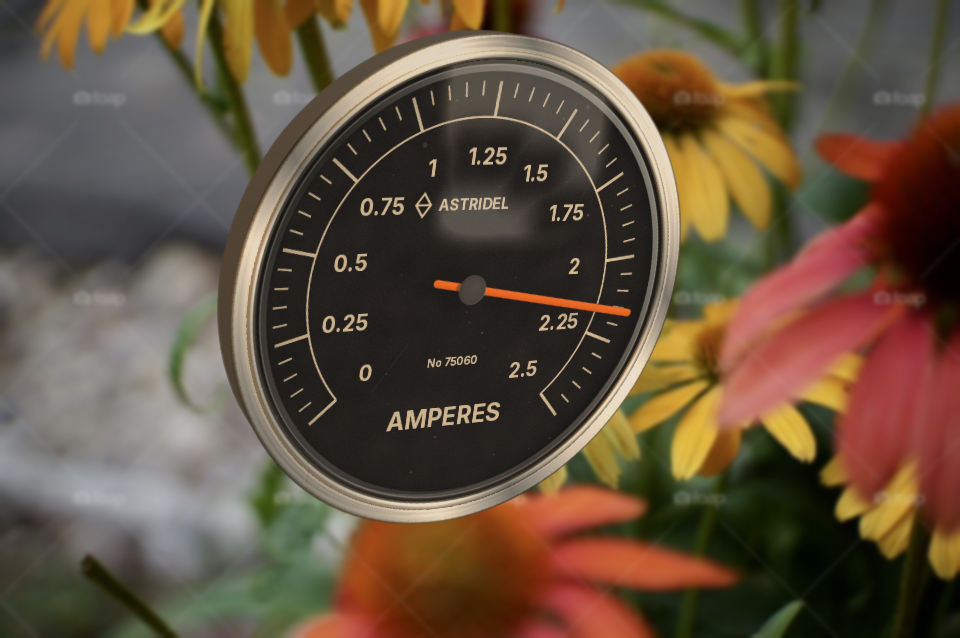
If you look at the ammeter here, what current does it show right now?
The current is 2.15 A
